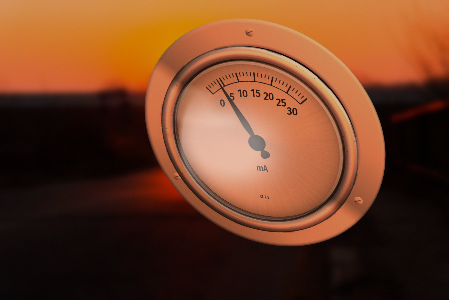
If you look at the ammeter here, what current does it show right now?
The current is 5 mA
